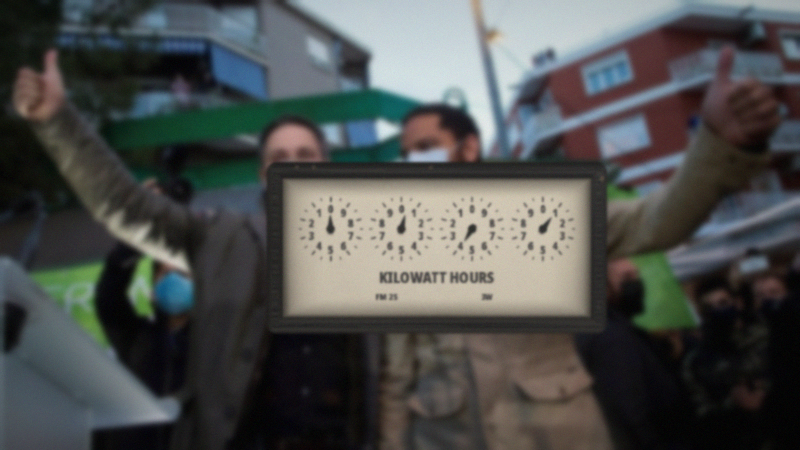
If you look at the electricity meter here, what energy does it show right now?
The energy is 41 kWh
